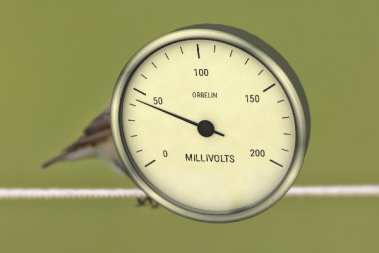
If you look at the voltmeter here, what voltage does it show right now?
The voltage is 45 mV
